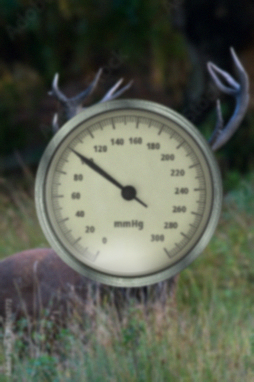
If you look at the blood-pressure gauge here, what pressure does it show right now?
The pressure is 100 mmHg
